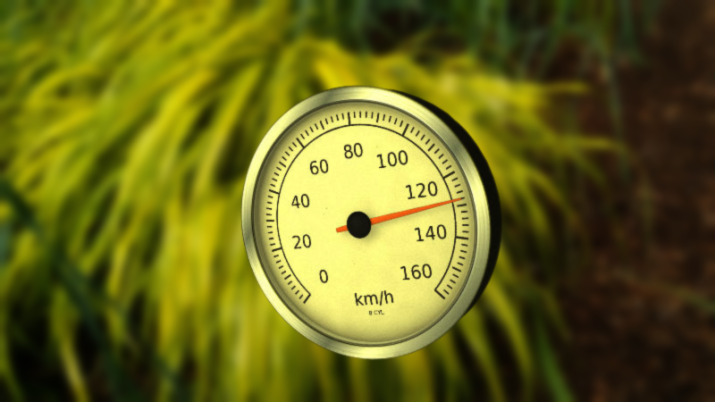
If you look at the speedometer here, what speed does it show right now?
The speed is 128 km/h
